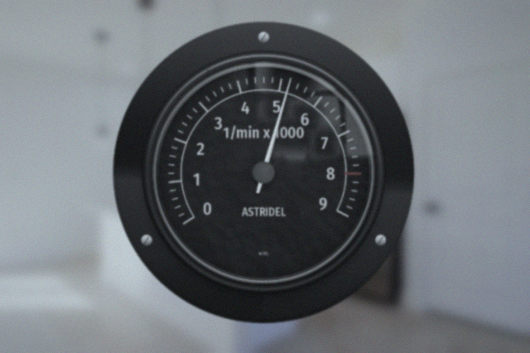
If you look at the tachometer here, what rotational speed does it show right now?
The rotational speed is 5200 rpm
